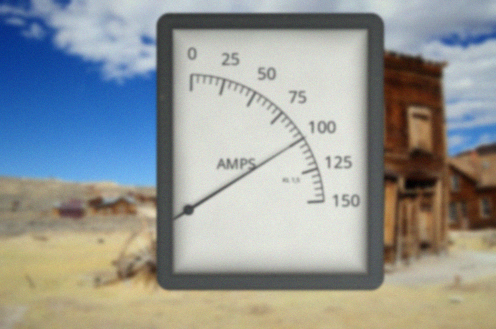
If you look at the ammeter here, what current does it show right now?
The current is 100 A
